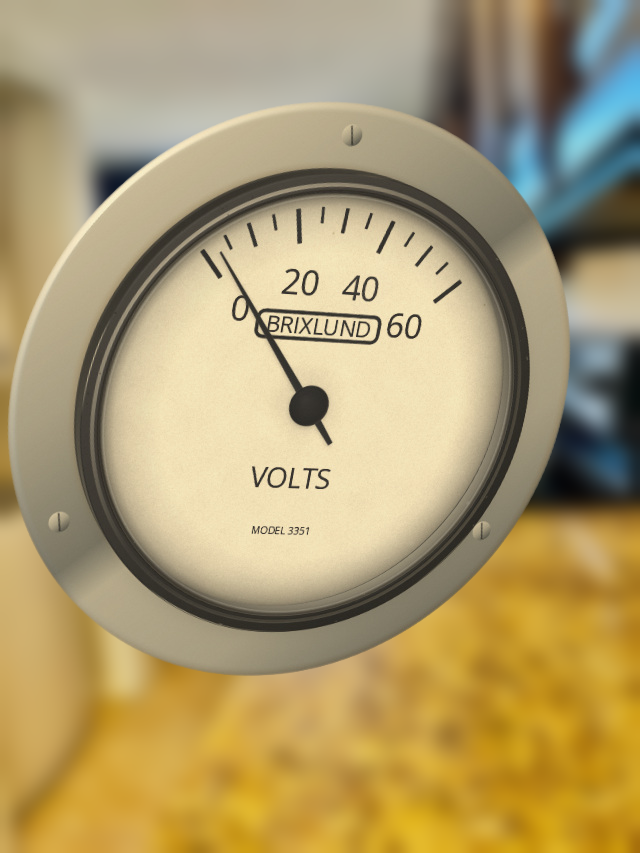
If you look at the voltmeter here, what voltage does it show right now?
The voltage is 2.5 V
